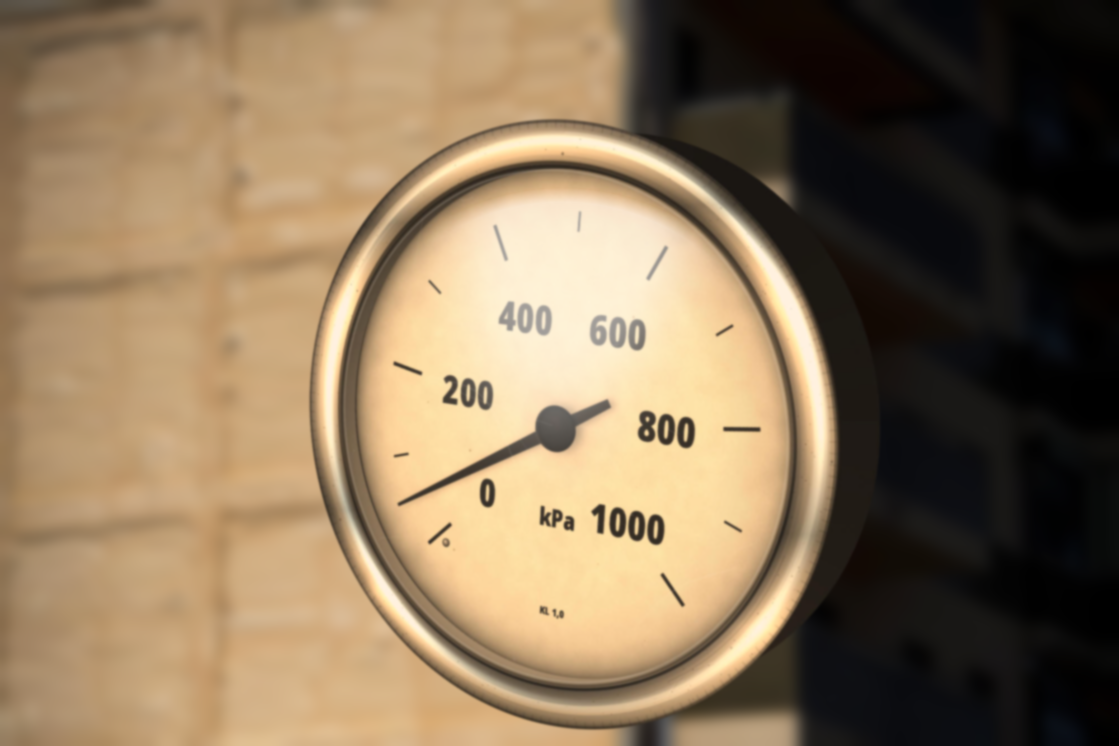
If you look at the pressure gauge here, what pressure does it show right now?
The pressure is 50 kPa
